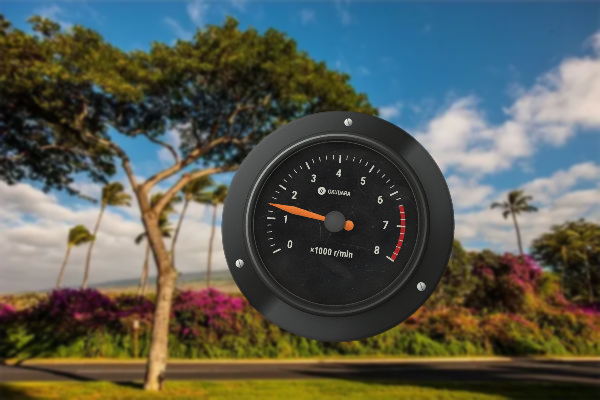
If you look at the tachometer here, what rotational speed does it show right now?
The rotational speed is 1400 rpm
